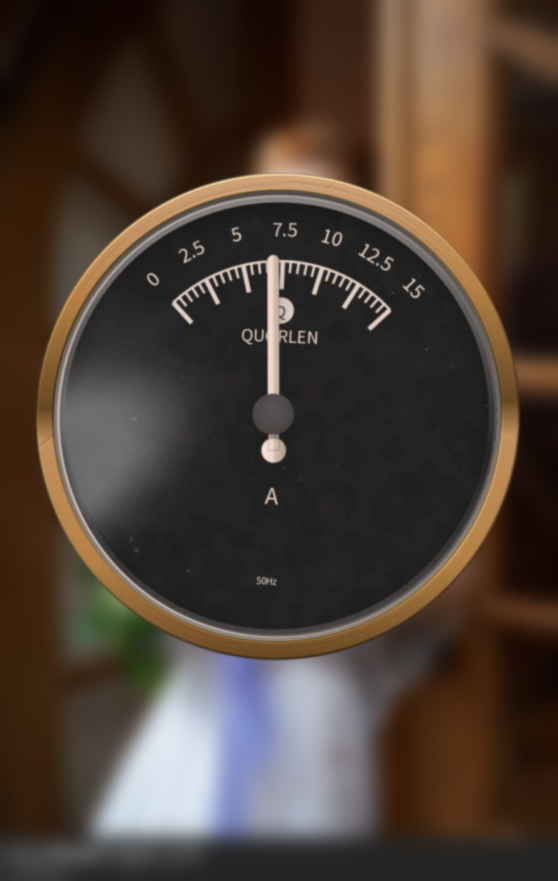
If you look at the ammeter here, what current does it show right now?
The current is 7 A
